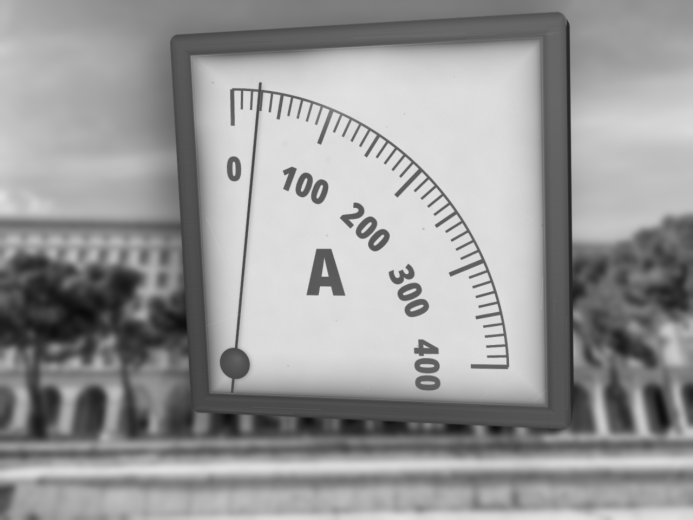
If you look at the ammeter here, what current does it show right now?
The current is 30 A
